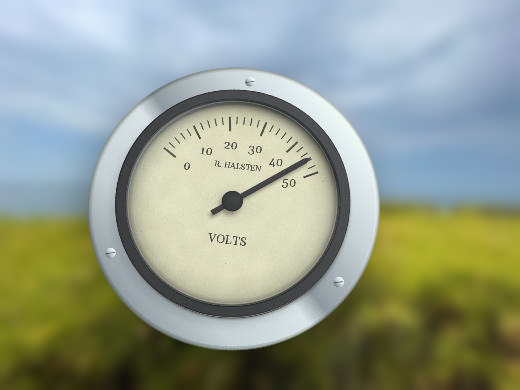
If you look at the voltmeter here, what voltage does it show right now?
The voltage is 46 V
